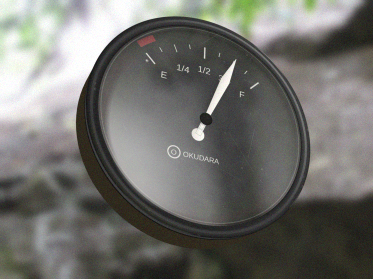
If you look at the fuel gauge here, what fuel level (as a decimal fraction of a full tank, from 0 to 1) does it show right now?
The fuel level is 0.75
